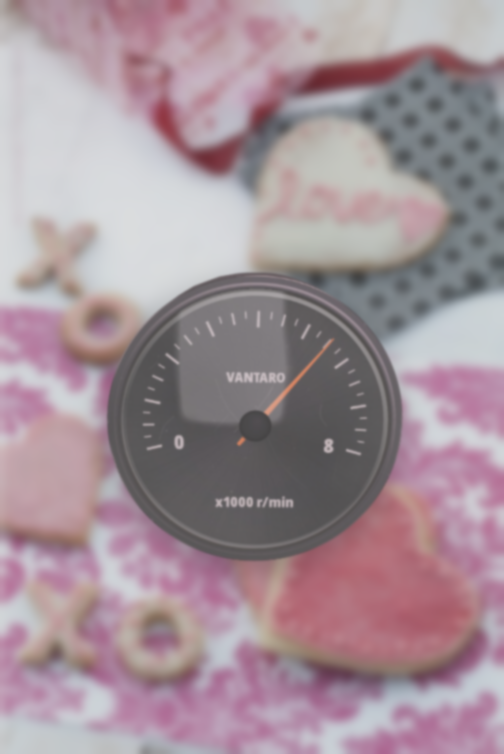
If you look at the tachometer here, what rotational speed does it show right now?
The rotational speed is 5500 rpm
